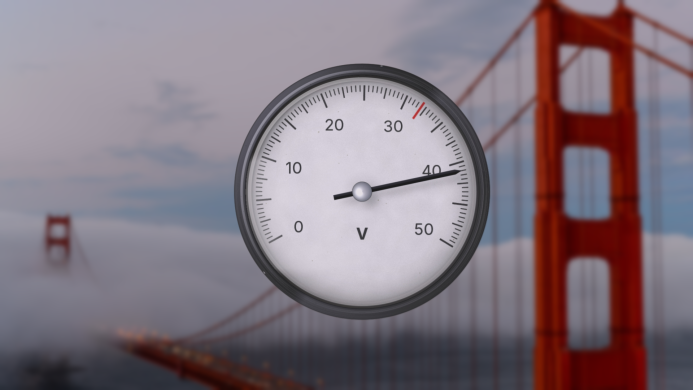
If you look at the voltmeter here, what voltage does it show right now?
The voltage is 41 V
